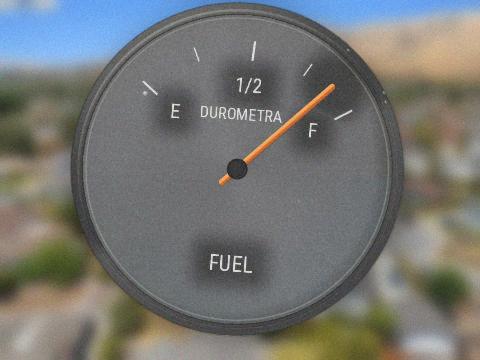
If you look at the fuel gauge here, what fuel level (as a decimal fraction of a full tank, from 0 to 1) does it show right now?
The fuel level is 0.875
